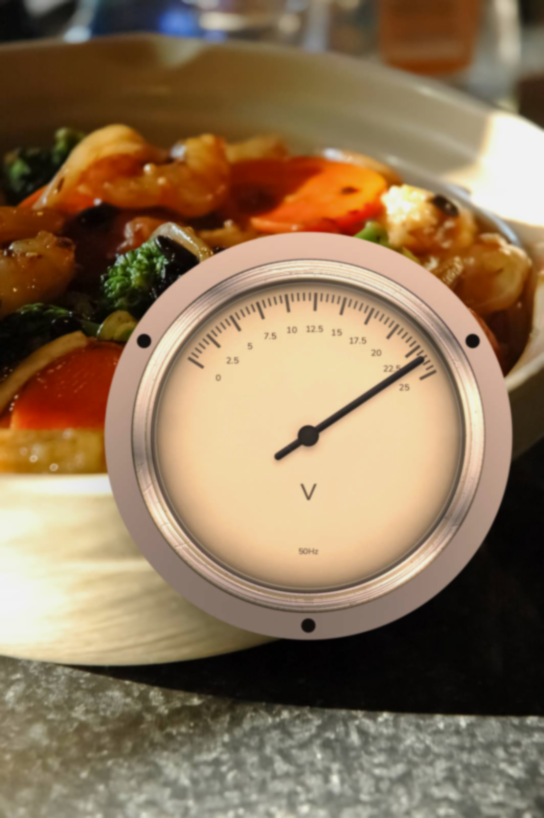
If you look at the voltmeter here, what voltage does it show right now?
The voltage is 23.5 V
